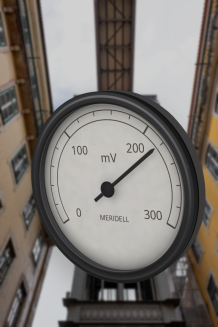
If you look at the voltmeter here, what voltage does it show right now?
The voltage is 220 mV
